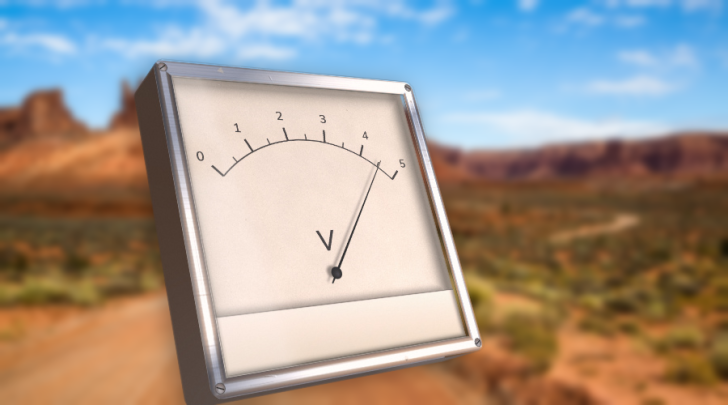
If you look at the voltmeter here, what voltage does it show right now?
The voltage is 4.5 V
